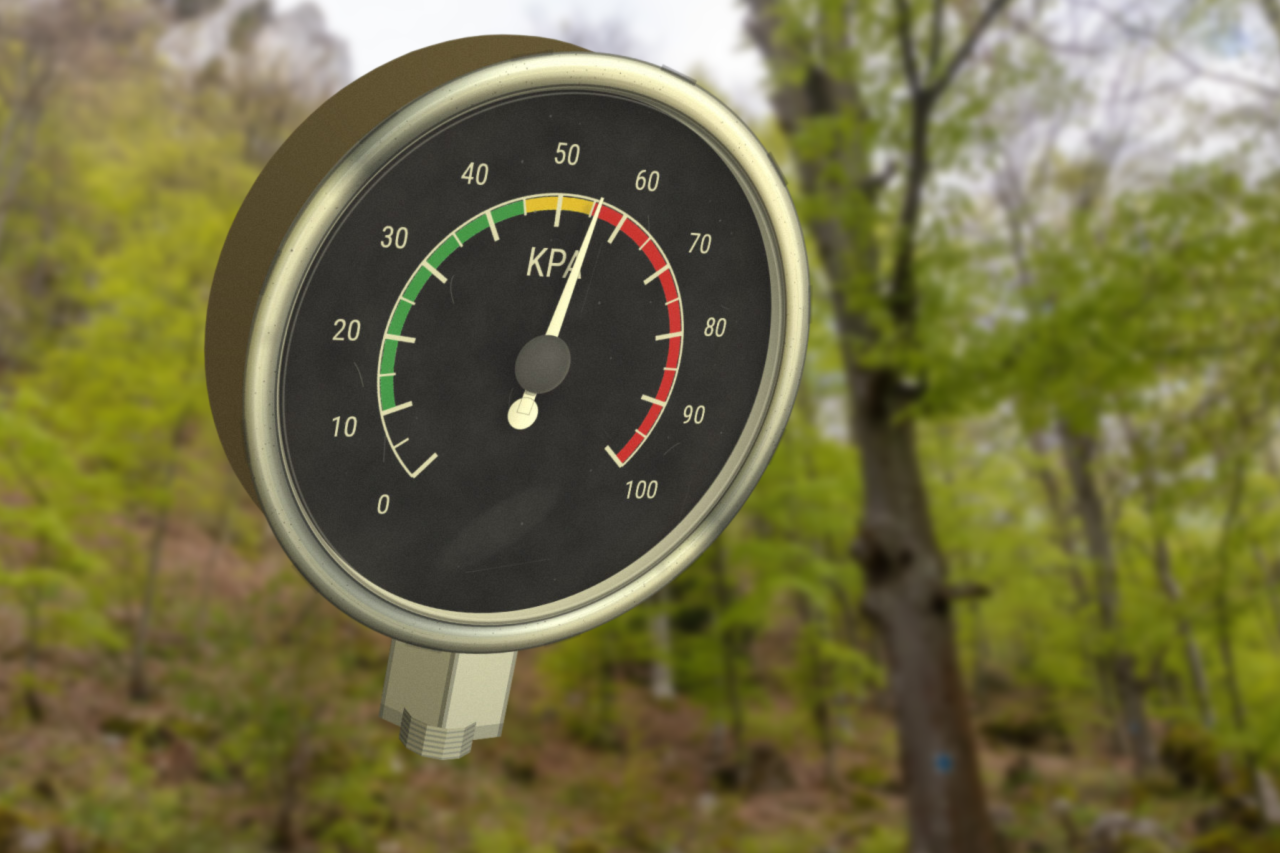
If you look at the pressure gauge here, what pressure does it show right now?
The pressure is 55 kPa
